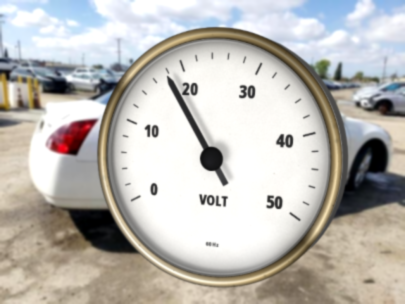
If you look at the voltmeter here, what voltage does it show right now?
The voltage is 18 V
